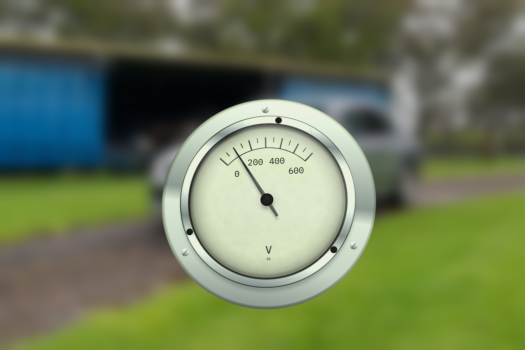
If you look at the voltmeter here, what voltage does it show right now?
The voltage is 100 V
